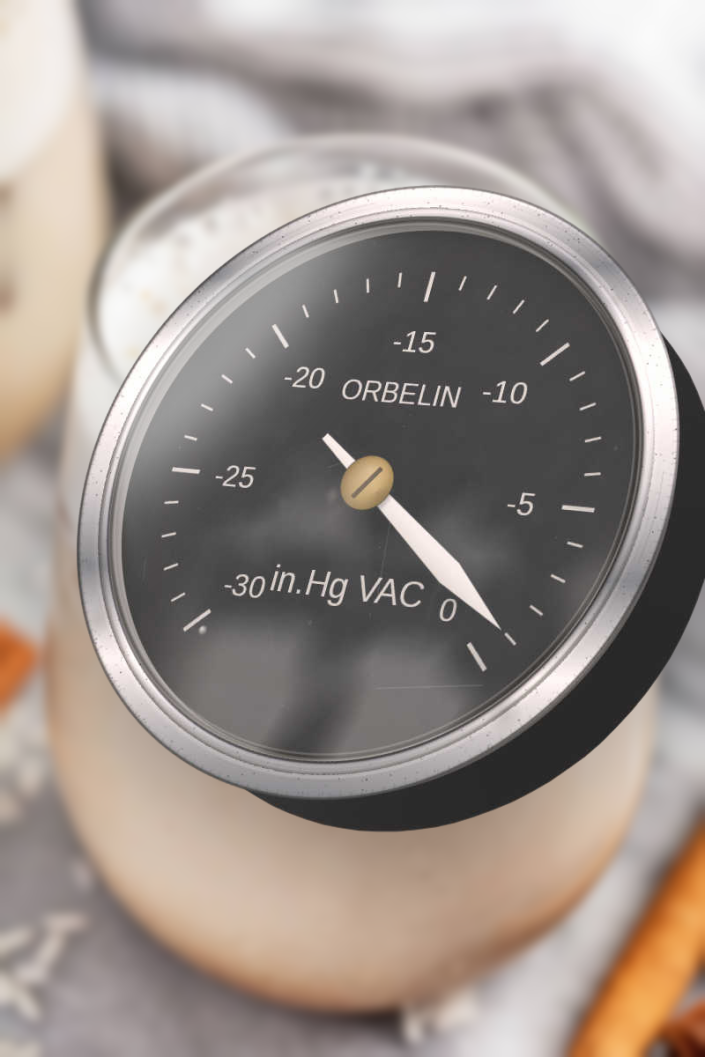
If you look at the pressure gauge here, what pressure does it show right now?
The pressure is -1 inHg
